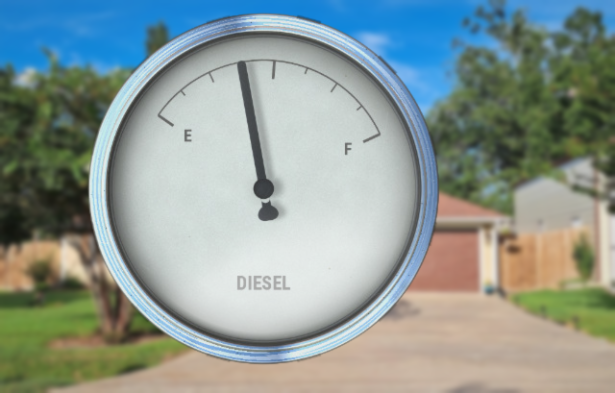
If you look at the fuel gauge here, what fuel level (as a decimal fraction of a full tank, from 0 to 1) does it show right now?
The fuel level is 0.375
